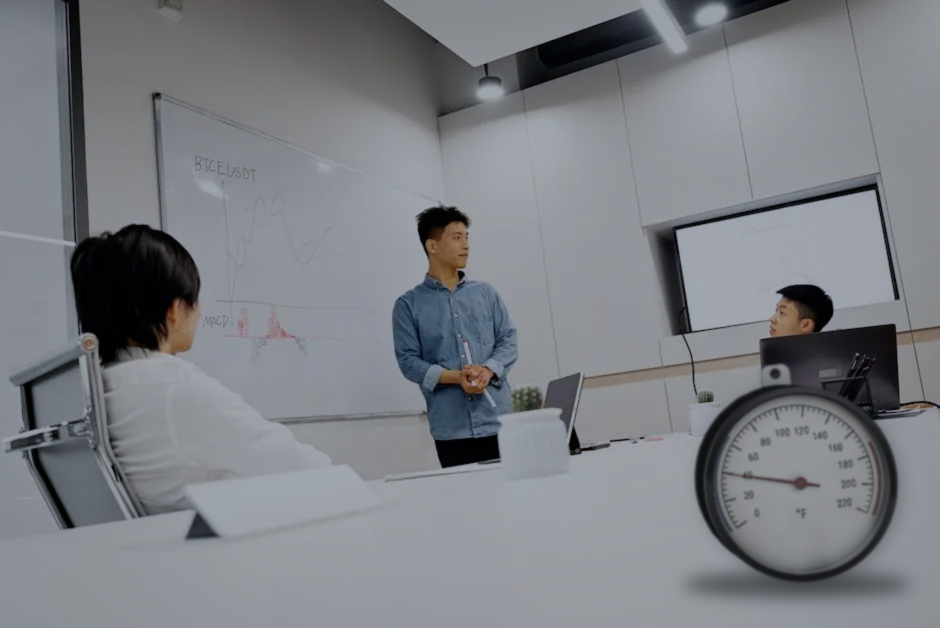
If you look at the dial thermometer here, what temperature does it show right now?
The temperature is 40 °F
